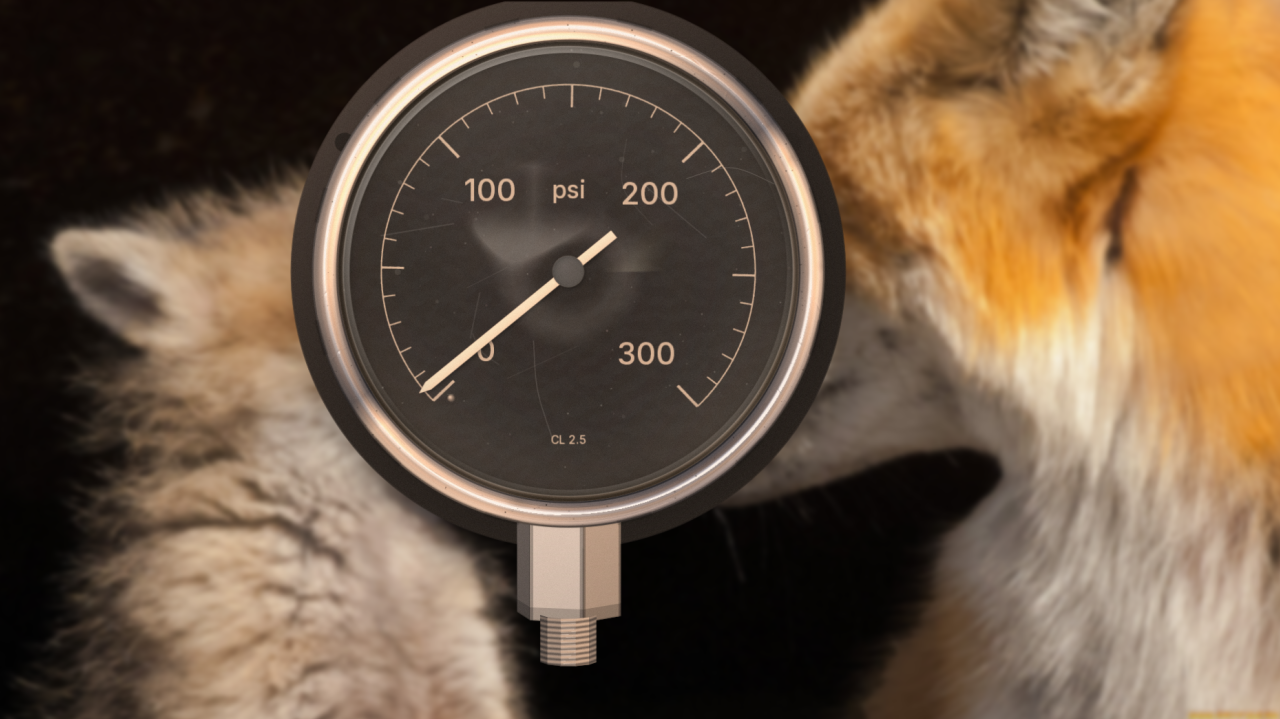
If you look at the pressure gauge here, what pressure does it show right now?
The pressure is 5 psi
